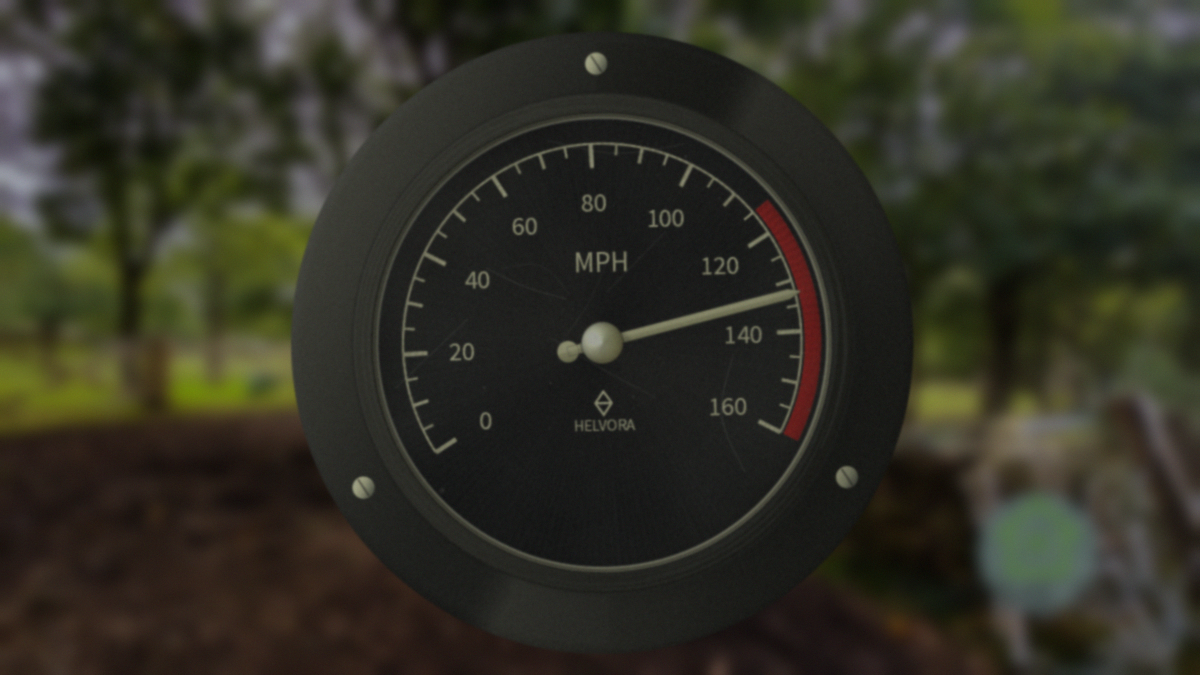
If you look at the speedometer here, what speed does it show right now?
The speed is 132.5 mph
